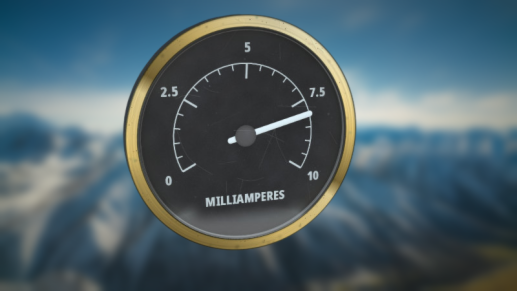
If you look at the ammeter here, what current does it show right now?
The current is 8 mA
